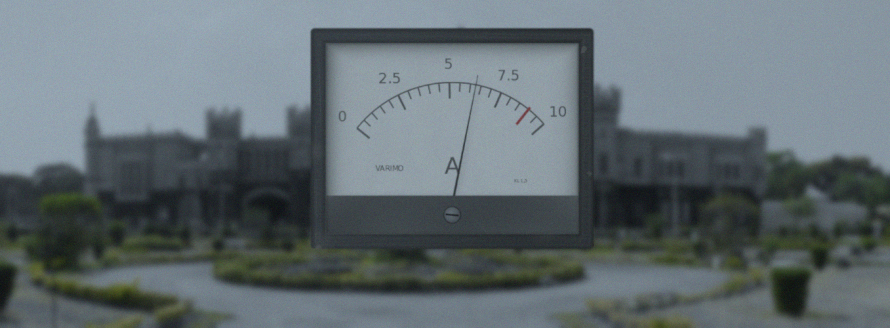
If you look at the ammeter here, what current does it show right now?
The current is 6.25 A
